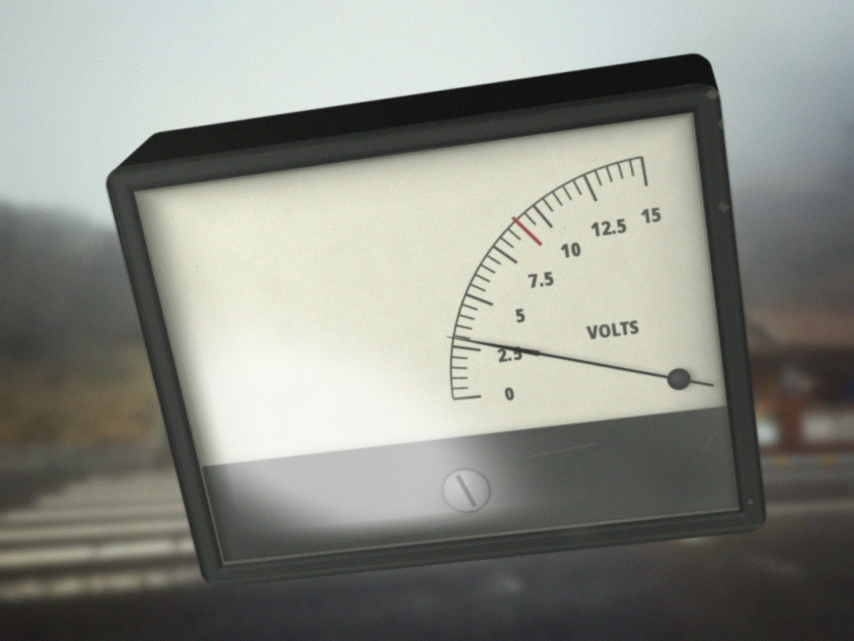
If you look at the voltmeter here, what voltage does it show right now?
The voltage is 3 V
